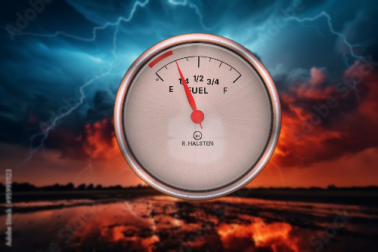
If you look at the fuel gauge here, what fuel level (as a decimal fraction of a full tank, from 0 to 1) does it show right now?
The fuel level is 0.25
